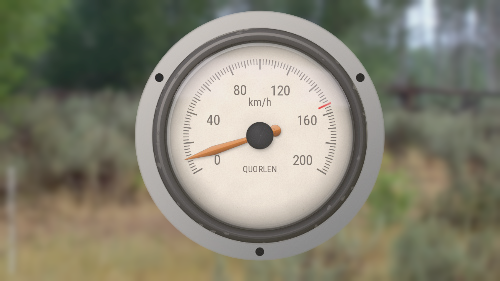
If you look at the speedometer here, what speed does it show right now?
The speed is 10 km/h
